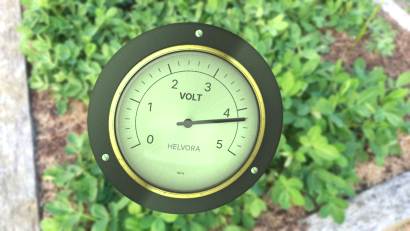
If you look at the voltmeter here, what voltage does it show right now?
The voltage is 4.2 V
